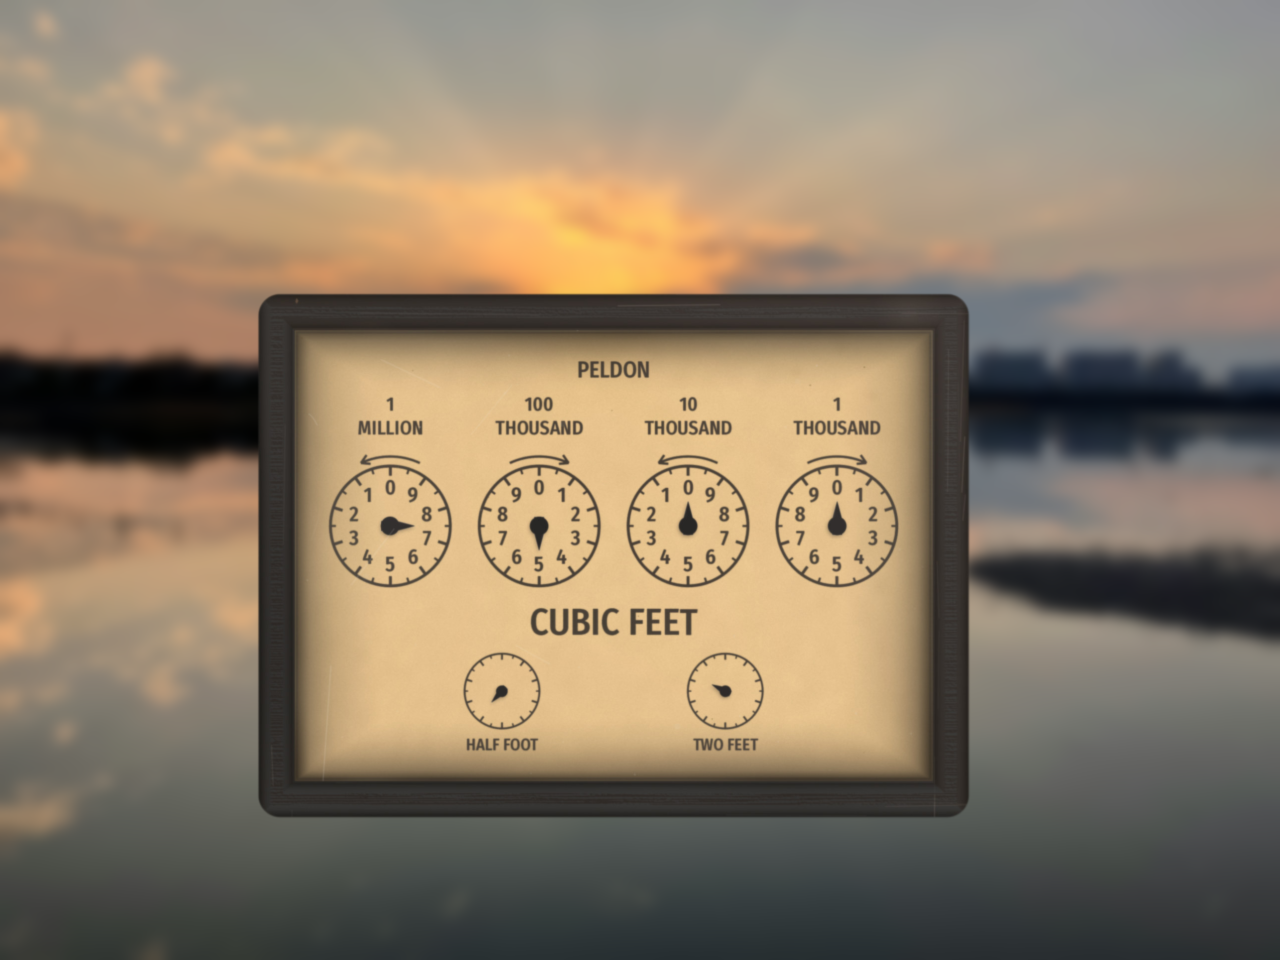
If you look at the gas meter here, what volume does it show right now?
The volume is 750000 ft³
